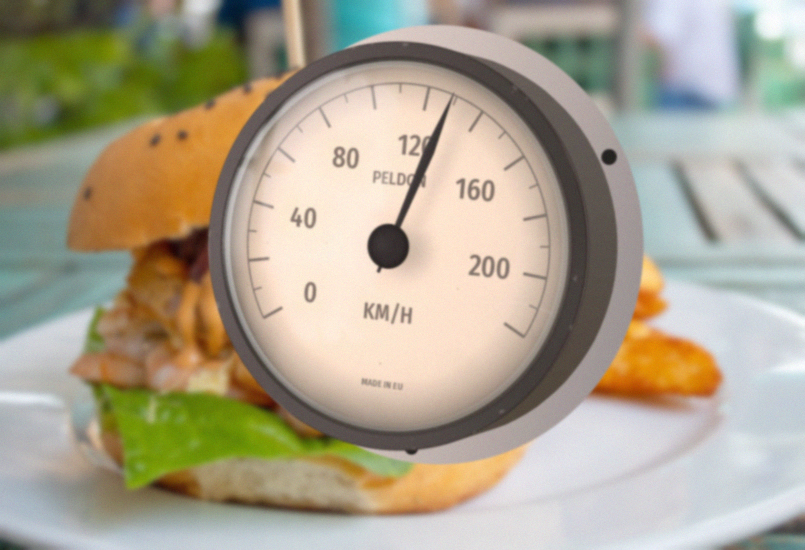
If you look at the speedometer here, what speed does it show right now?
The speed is 130 km/h
